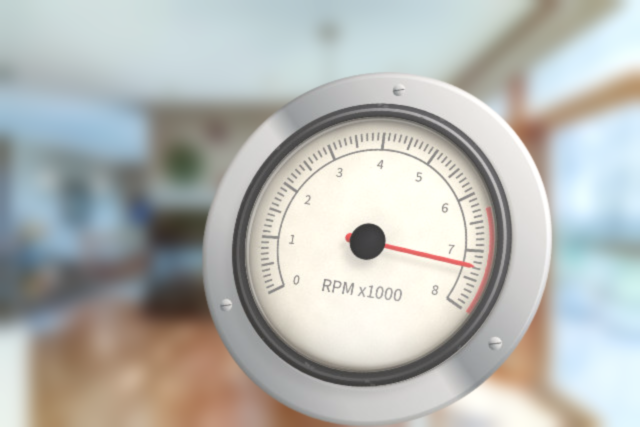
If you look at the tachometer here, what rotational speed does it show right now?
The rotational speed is 7300 rpm
